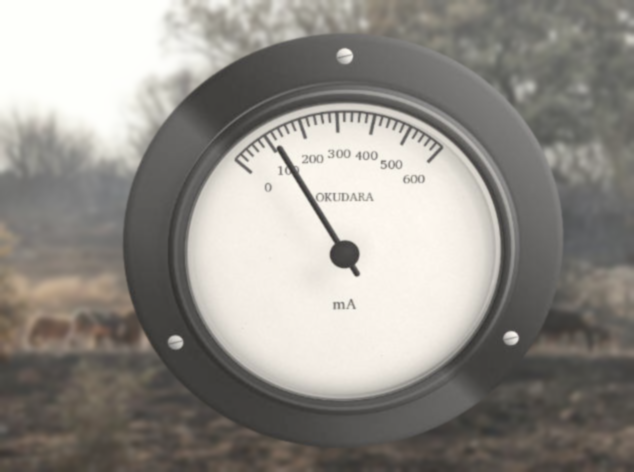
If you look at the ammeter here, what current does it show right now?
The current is 120 mA
